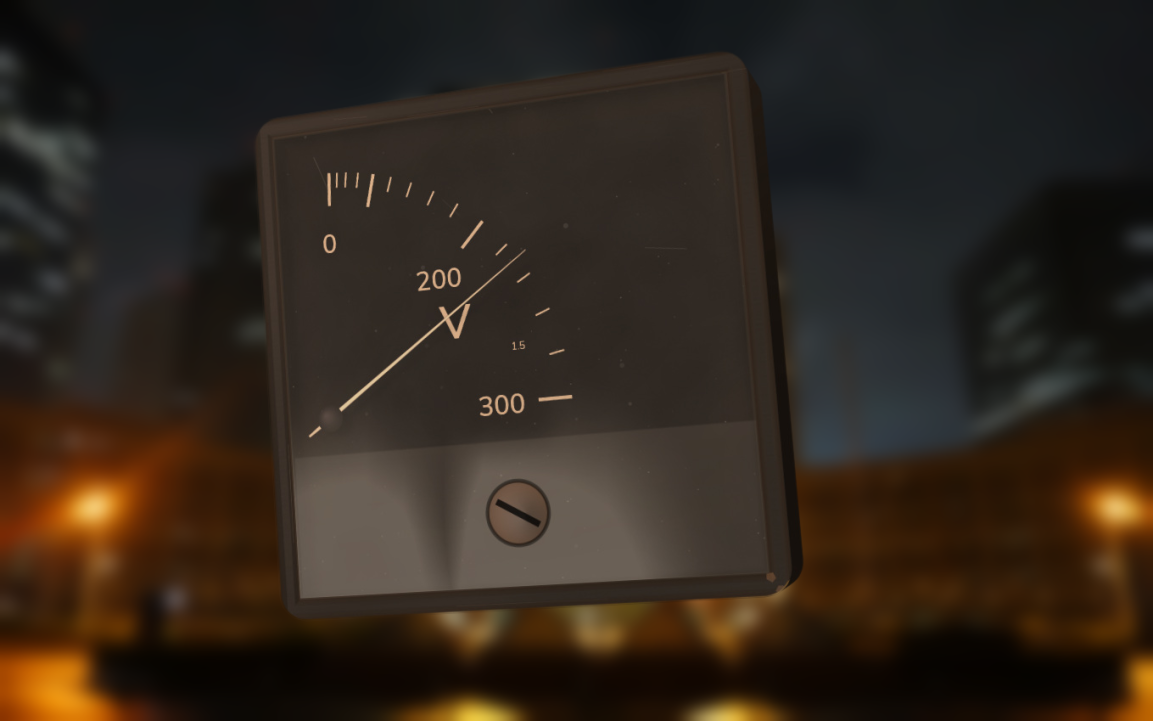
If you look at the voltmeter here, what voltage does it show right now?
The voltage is 230 V
